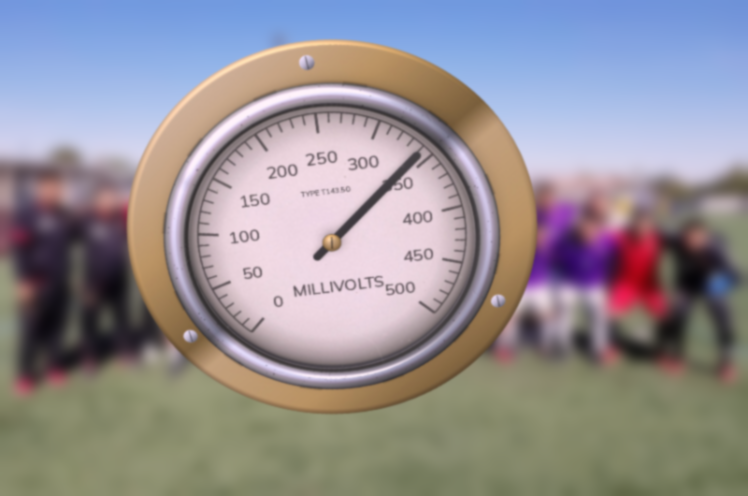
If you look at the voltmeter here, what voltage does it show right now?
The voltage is 340 mV
